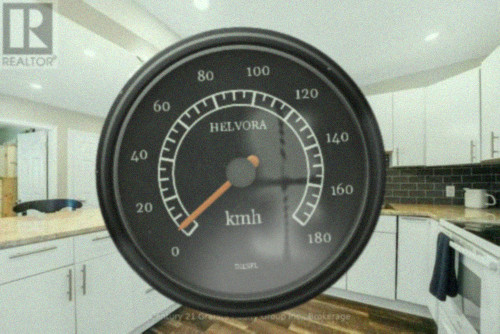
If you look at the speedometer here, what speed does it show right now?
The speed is 5 km/h
